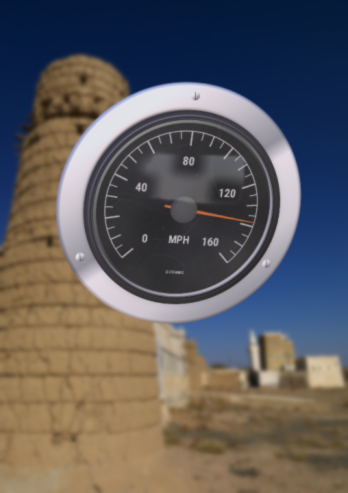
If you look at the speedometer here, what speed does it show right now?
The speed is 137.5 mph
